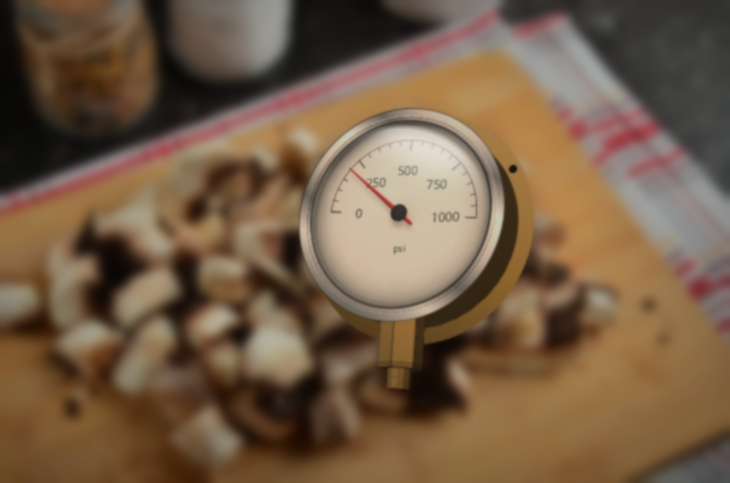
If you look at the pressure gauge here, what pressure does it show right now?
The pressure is 200 psi
